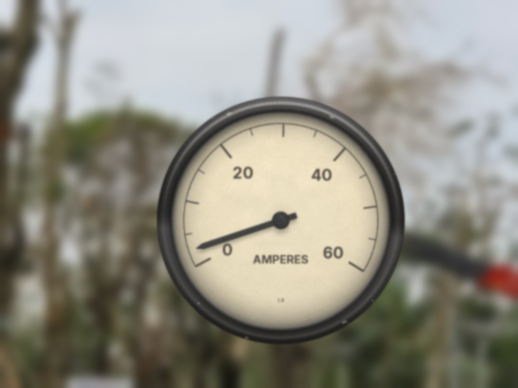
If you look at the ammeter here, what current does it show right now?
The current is 2.5 A
